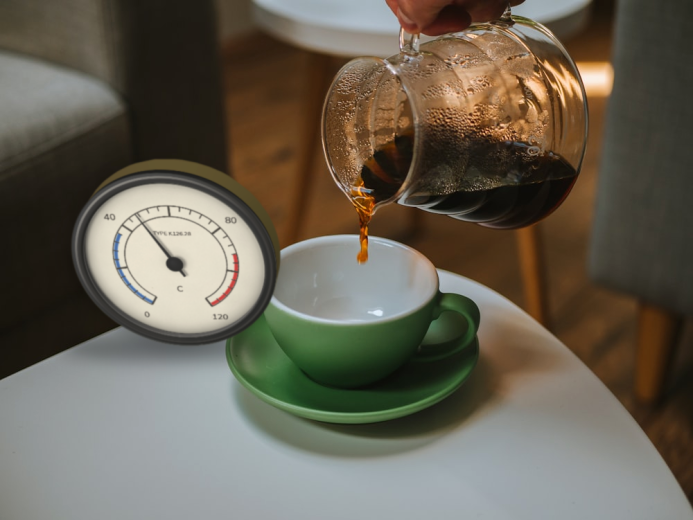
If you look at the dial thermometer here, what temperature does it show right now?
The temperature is 48 °C
